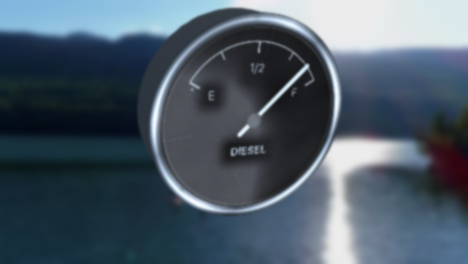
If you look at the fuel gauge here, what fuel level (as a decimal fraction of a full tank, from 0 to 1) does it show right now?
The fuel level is 0.875
